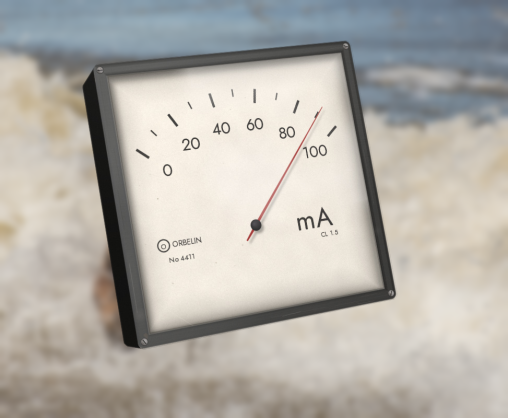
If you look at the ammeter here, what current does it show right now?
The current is 90 mA
